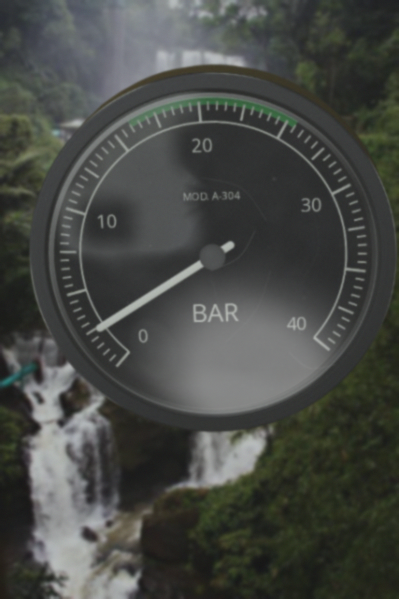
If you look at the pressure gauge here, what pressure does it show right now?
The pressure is 2.5 bar
